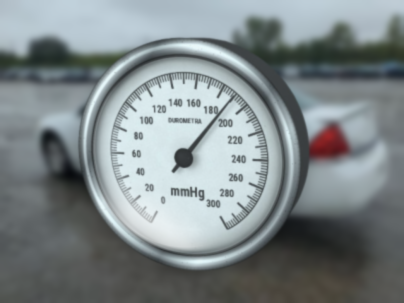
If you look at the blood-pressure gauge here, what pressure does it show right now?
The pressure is 190 mmHg
